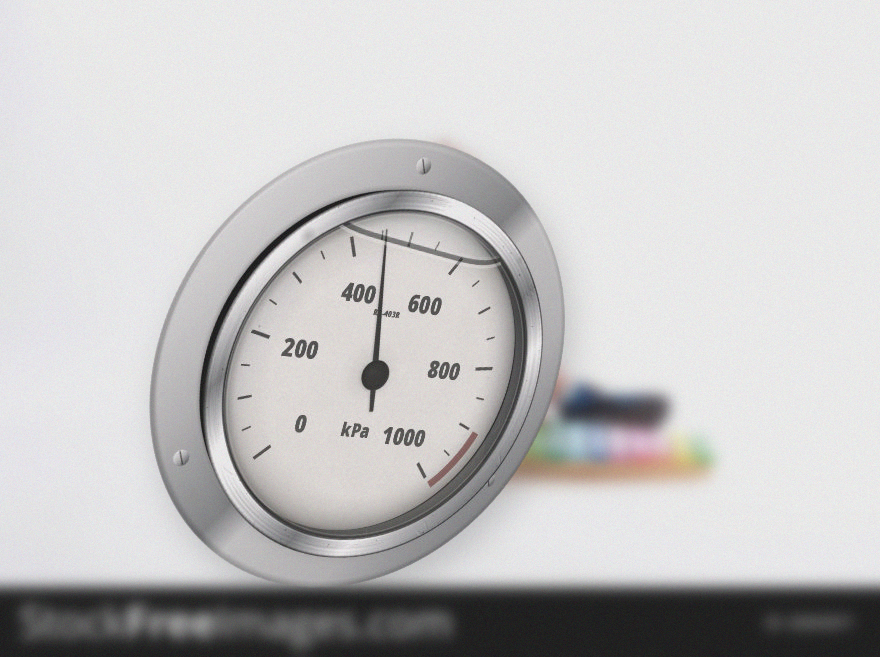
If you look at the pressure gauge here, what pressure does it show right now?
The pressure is 450 kPa
